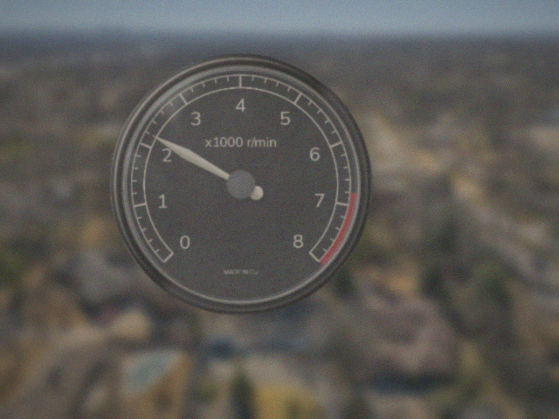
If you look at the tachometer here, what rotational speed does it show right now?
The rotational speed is 2200 rpm
